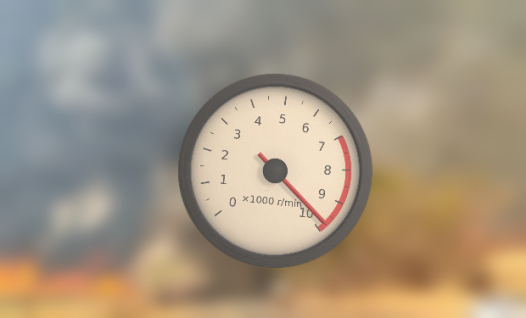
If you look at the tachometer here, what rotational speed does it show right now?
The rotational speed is 9750 rpm
